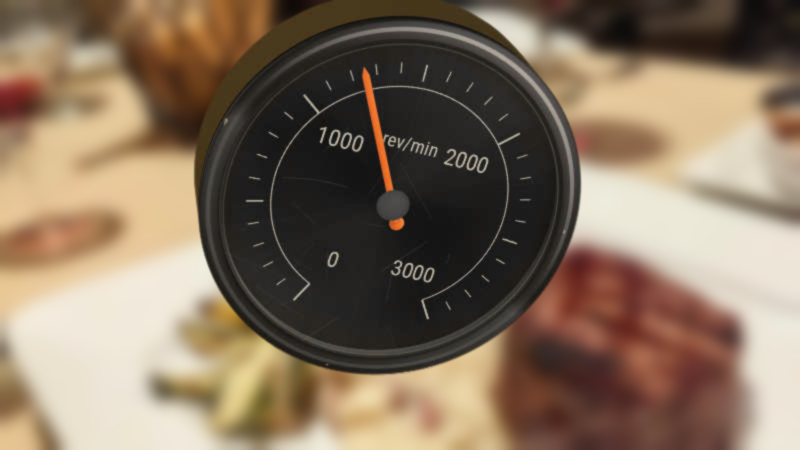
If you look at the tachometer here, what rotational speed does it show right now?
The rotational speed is 1250 rpm
